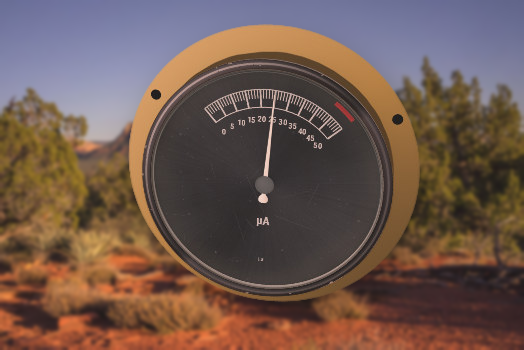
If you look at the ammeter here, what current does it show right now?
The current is 25 µA
